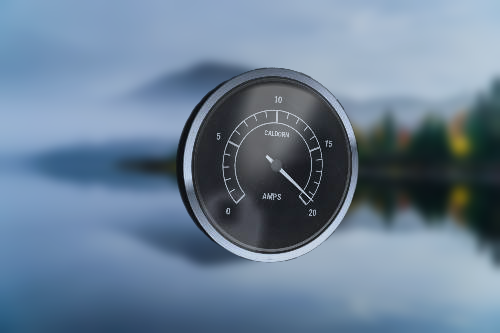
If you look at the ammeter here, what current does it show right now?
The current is 19.5 A
